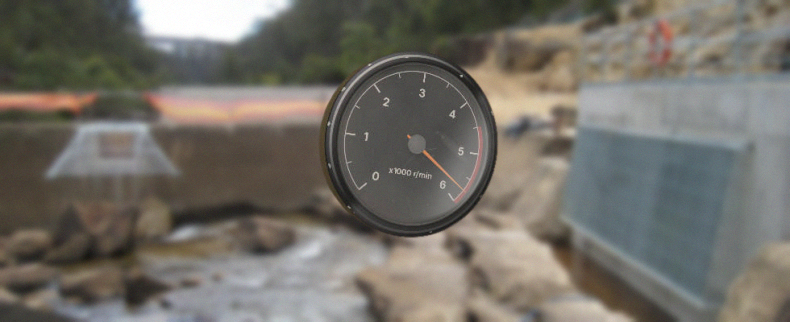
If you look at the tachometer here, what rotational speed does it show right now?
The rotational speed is 5750 rpm
